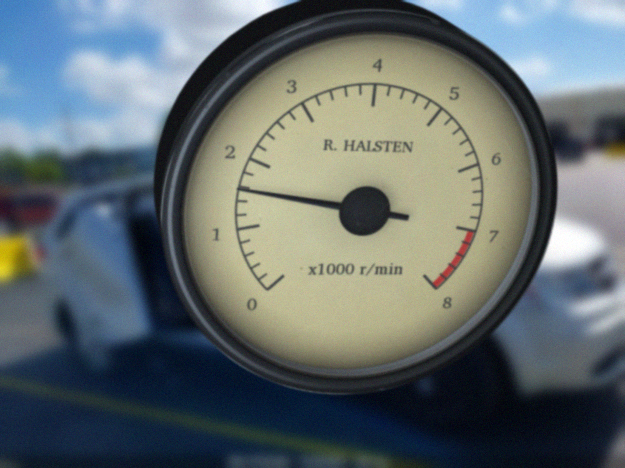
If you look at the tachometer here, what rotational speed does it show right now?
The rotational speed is 1600 rpm
